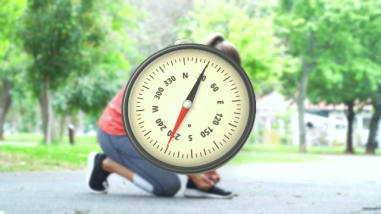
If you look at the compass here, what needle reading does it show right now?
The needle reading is 210 °
